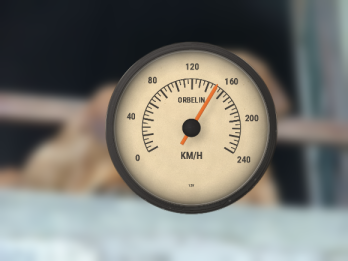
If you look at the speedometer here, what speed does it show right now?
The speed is 150 km/h
